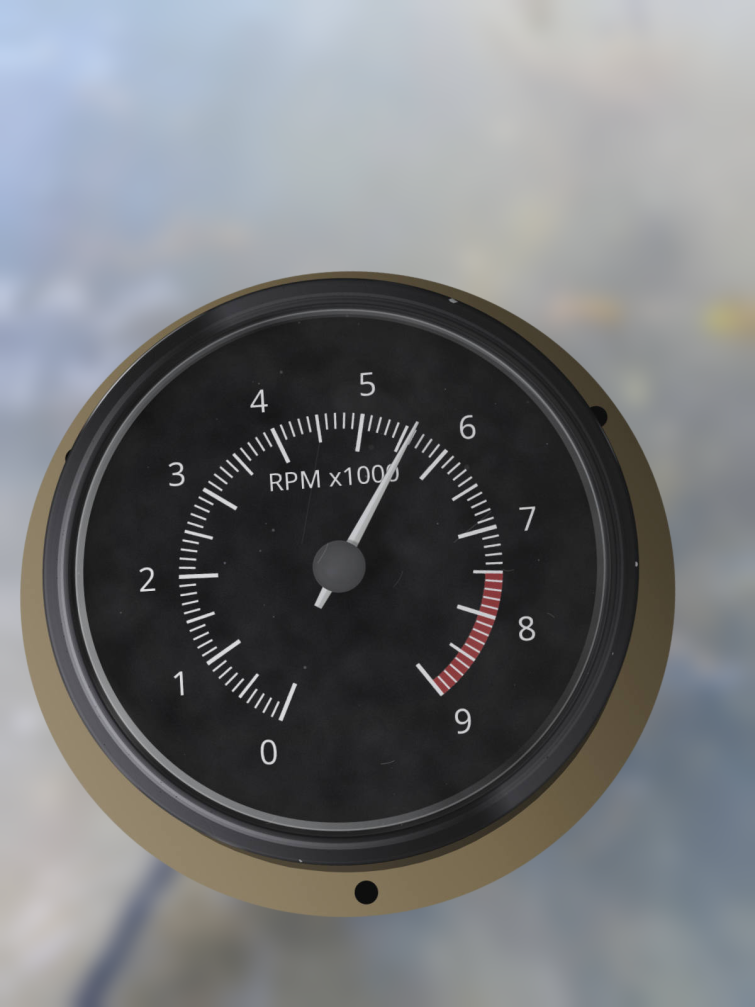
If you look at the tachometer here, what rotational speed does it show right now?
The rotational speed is 5600 rpm
